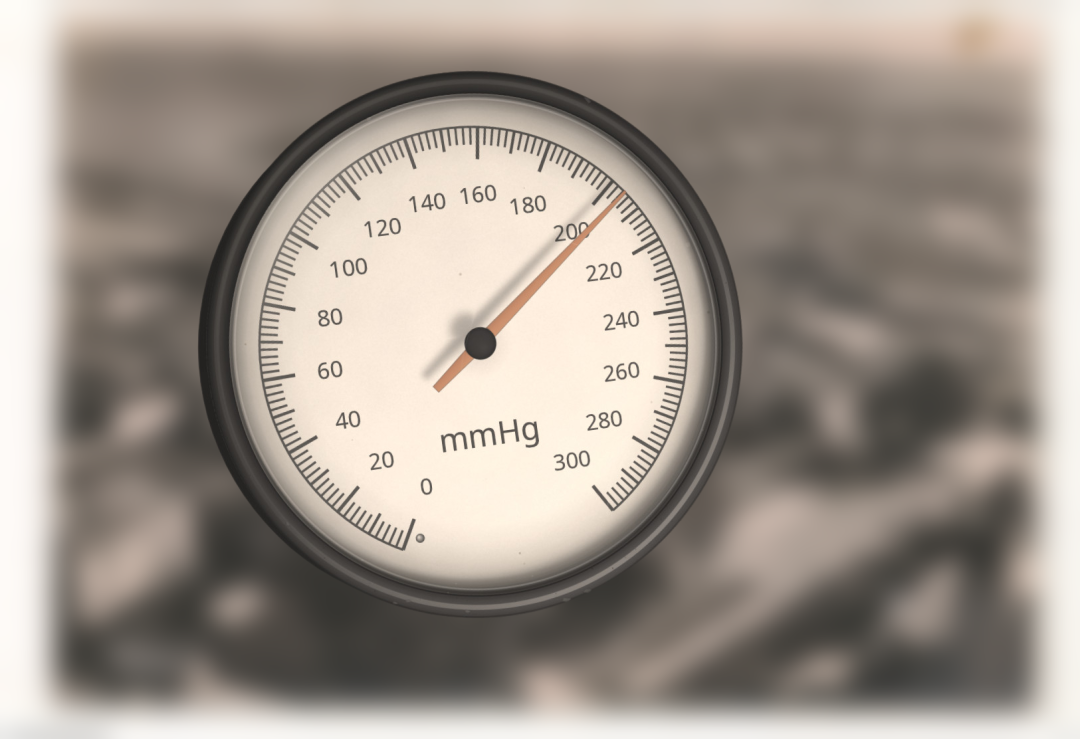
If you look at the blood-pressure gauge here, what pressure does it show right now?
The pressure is 204 mmHg
